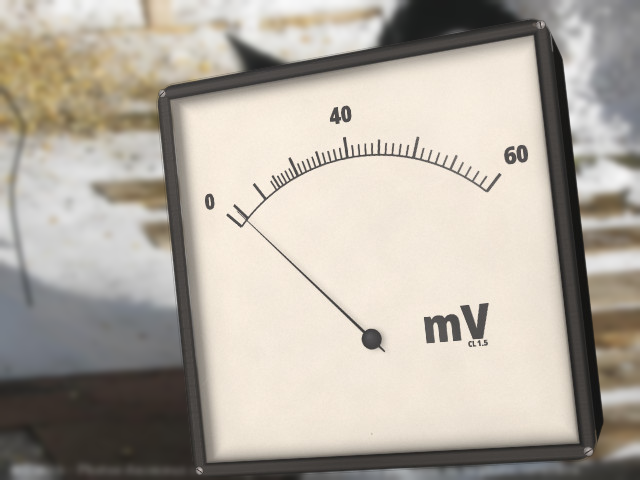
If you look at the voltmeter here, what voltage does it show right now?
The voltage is 10 mV
